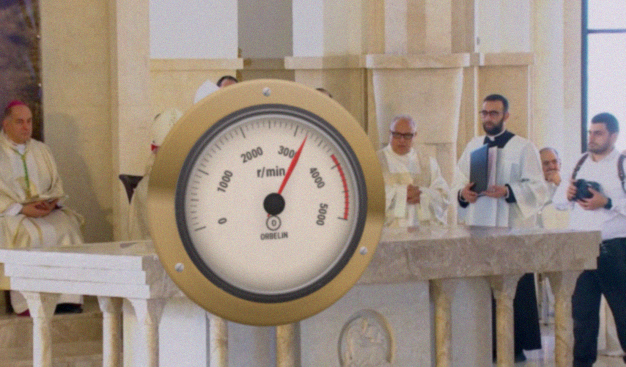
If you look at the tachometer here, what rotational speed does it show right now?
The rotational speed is 3200 rpm
